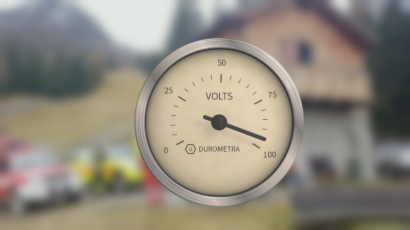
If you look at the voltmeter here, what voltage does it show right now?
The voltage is 95 V
